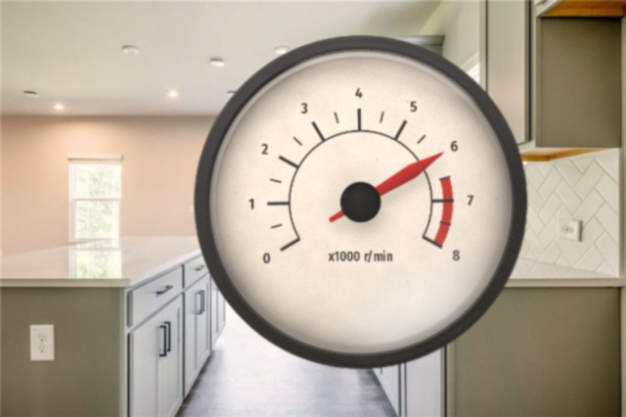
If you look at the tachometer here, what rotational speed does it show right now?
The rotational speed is 6000 rpm
